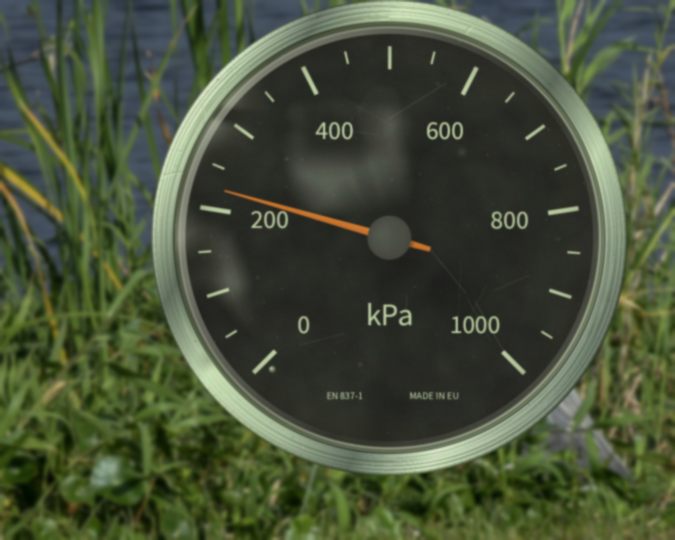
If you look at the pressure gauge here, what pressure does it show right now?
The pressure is 225 kPa
